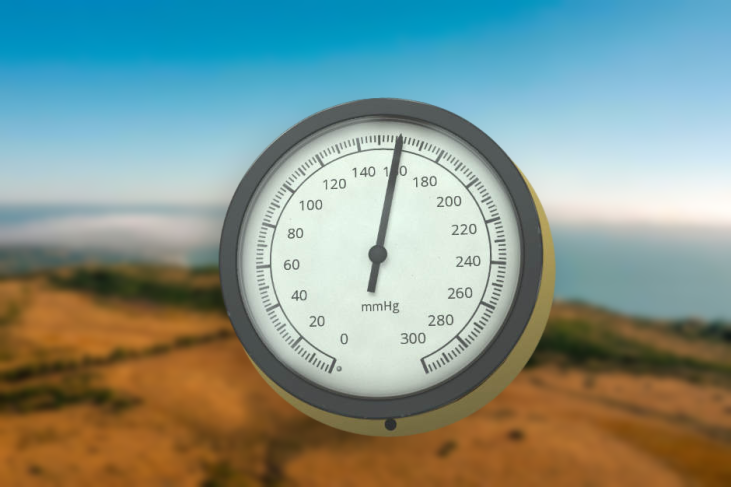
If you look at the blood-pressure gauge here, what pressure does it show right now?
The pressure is 160 mmHg
